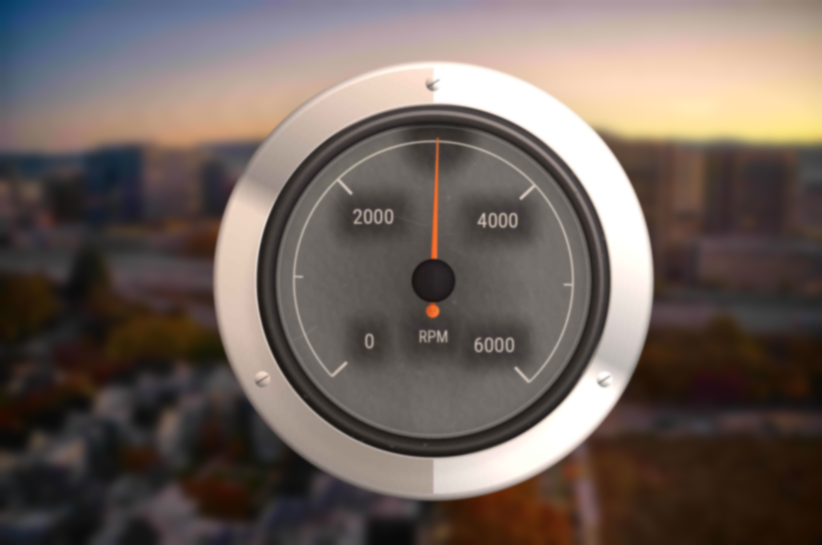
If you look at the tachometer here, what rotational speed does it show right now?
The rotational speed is 3000 rpm
